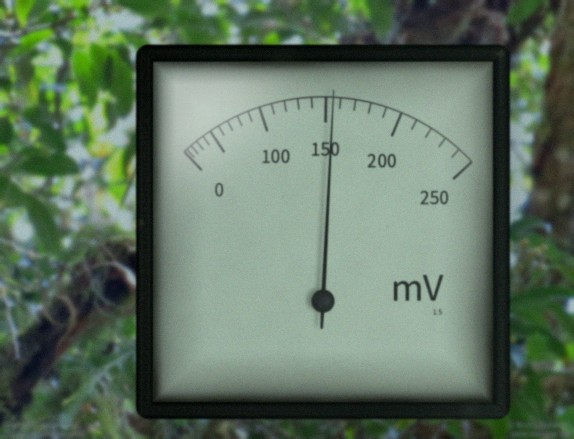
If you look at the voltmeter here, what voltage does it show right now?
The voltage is 155 mV
